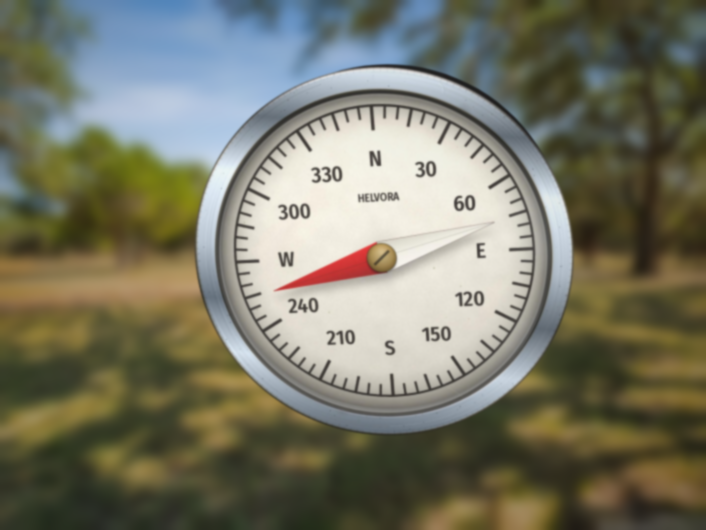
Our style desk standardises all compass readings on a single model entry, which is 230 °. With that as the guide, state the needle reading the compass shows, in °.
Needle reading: 255 °
